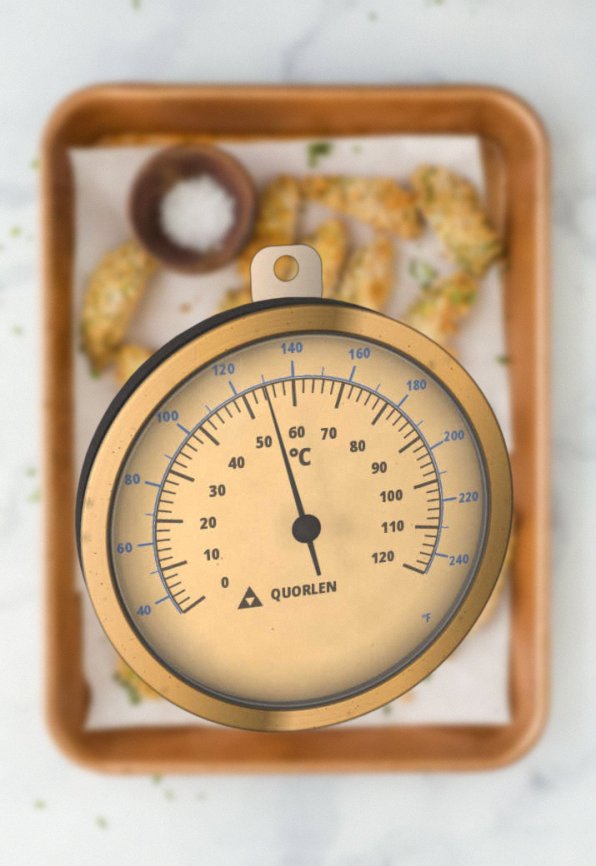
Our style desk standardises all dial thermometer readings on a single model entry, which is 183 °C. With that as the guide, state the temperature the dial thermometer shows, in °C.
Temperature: 54 °C
